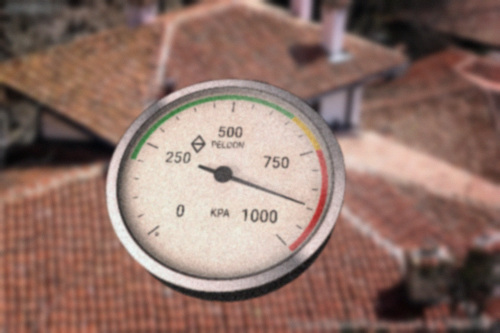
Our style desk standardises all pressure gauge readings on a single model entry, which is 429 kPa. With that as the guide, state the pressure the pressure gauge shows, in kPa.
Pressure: 900 kPa
